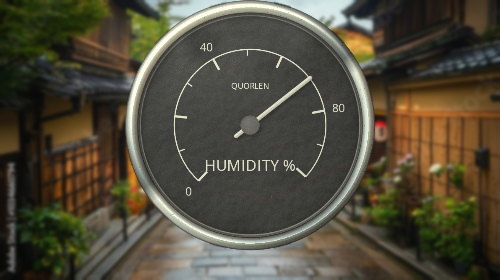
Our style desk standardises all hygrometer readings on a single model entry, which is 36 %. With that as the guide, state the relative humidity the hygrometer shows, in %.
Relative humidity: 70 %
